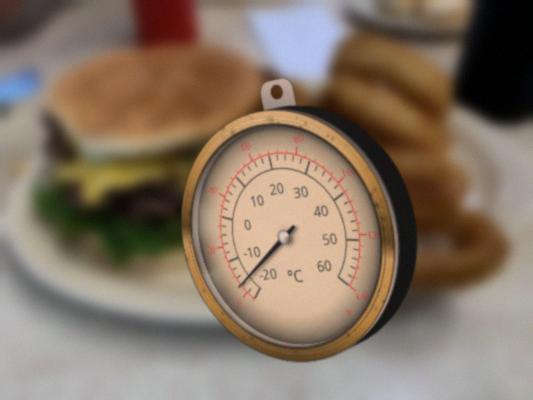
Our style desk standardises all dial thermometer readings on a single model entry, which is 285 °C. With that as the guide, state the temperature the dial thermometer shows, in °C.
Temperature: -16 °C
